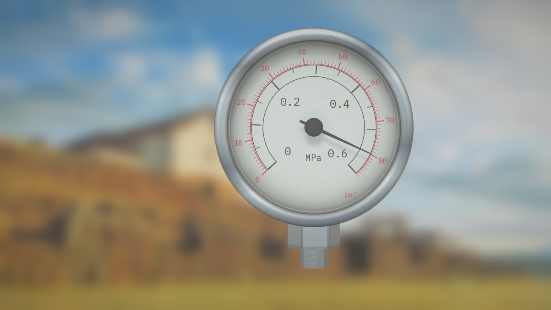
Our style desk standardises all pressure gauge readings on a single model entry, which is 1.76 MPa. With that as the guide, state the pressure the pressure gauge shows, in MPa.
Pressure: 0.55 MPa
